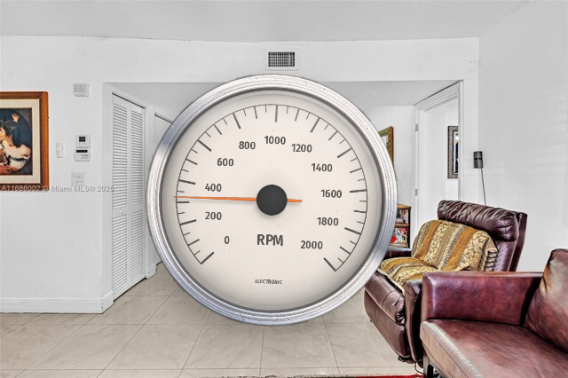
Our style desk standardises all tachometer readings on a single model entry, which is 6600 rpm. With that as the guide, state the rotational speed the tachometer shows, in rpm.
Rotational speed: 325 rpm
